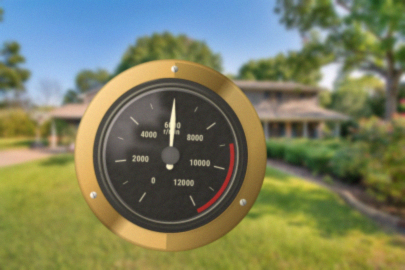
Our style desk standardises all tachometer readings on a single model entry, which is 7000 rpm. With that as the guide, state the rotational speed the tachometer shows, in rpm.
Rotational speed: 6000 rpm
